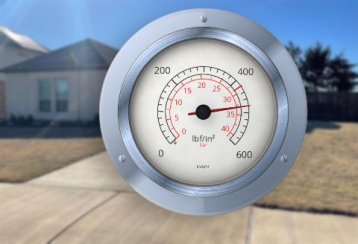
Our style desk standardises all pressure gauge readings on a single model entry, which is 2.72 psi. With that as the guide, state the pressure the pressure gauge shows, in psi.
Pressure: 480 psi
